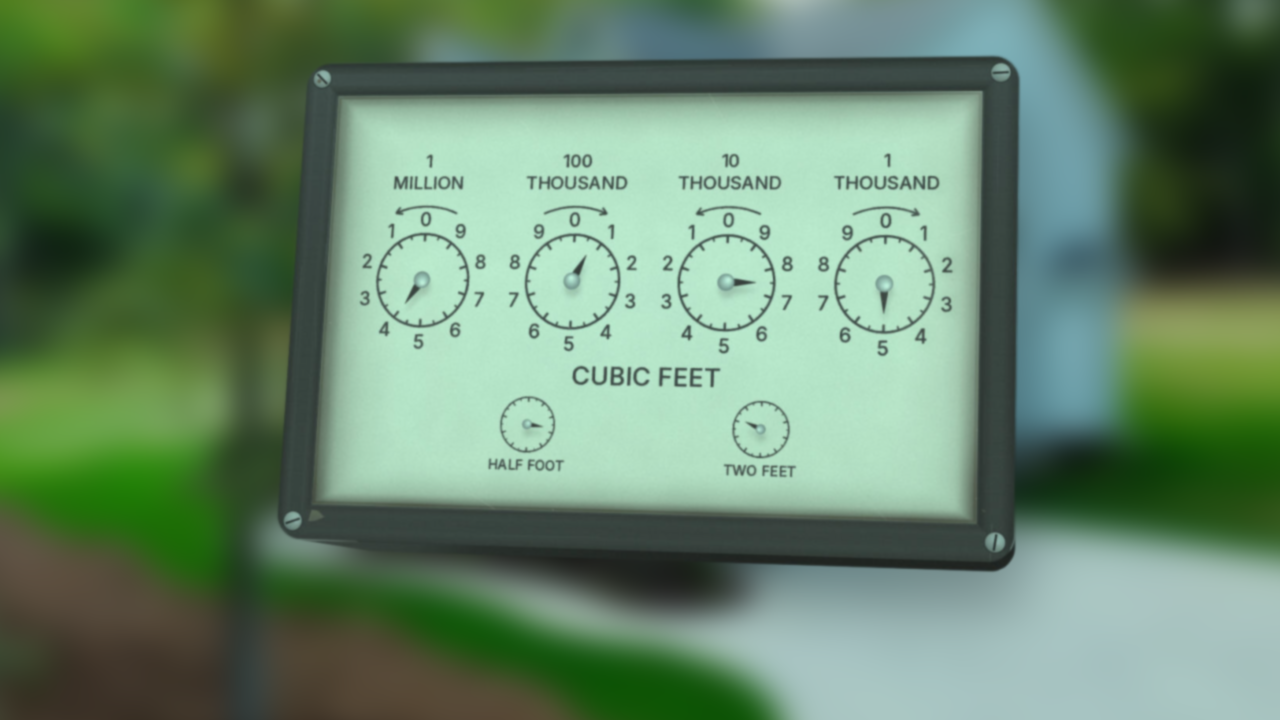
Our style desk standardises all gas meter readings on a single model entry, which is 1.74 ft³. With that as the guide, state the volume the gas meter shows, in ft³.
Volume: 407500 ft³
